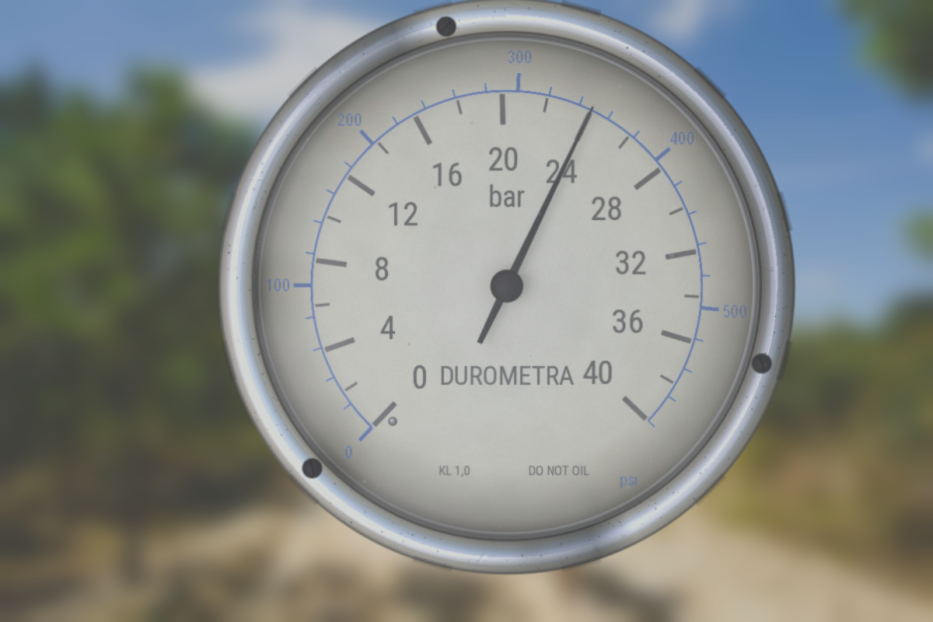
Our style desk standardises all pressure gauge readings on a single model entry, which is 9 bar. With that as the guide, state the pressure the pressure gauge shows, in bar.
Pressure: 24 bar
